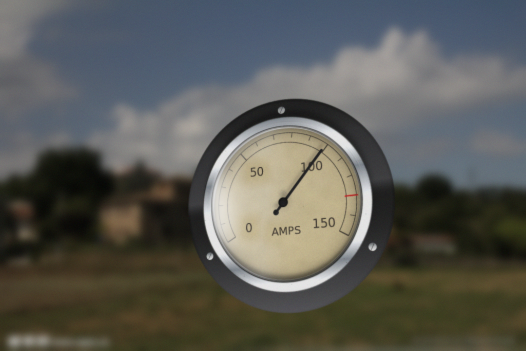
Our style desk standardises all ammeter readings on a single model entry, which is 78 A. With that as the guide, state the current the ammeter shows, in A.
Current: 100 A
